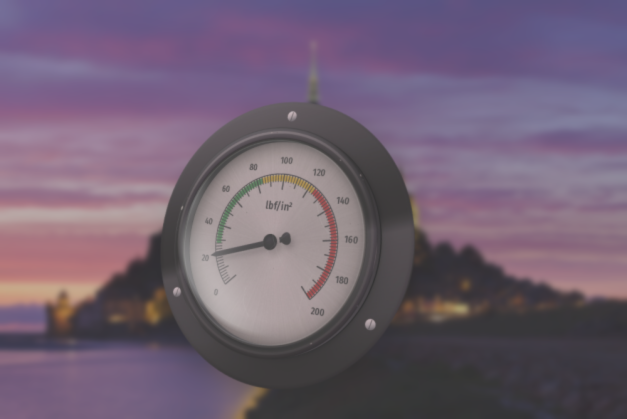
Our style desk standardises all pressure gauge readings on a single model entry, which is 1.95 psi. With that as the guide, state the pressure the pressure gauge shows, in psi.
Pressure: 20 psi
